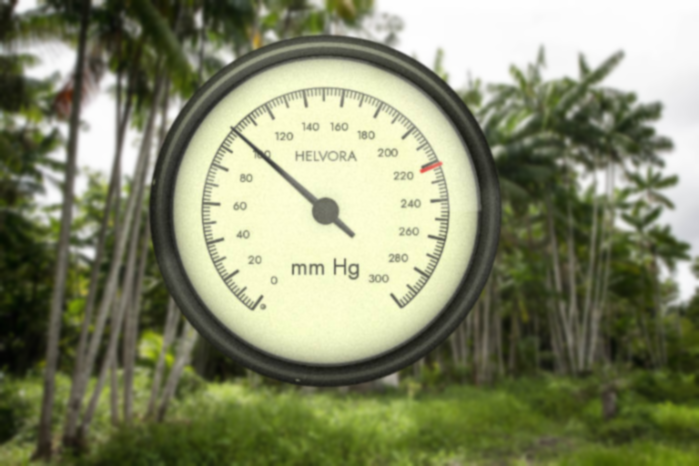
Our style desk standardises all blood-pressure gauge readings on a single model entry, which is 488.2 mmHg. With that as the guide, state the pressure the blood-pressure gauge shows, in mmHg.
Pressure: 100 mmHg
